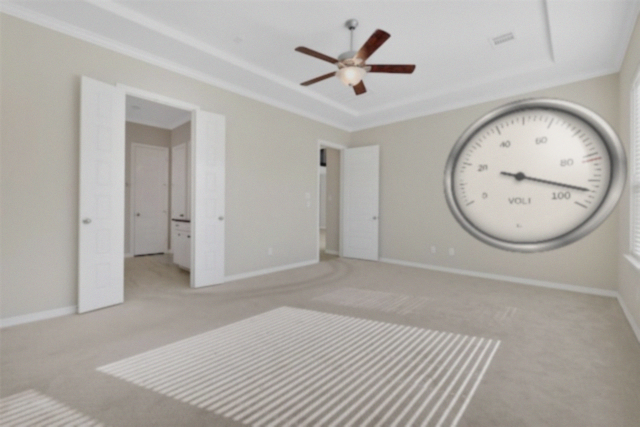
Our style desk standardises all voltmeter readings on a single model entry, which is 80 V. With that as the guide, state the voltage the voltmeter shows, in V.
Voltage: 94 V
